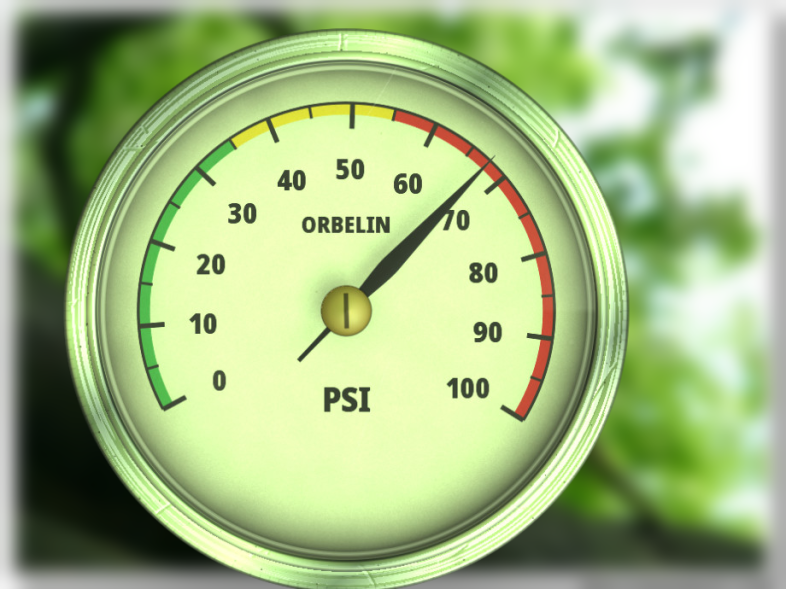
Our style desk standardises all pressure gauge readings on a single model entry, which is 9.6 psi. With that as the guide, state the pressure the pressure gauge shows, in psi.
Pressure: 67.5 psi
